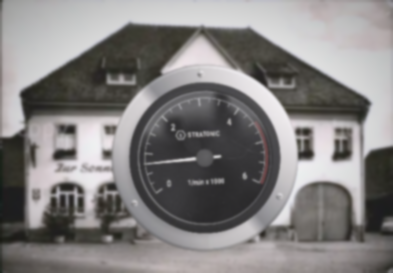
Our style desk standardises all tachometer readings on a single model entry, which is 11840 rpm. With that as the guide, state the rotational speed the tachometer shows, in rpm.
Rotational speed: 750 rpm
